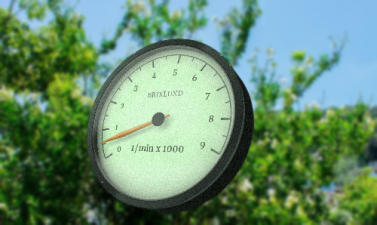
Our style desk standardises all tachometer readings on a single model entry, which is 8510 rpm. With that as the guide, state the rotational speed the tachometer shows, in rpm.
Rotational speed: 500 rpm
